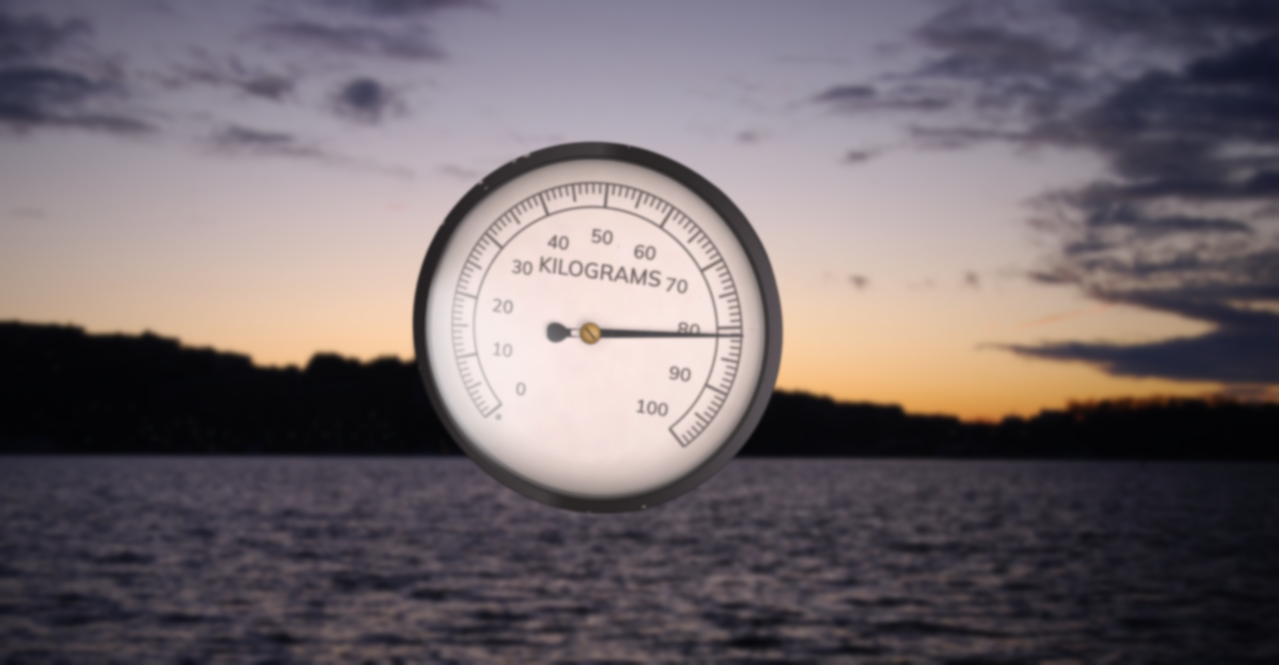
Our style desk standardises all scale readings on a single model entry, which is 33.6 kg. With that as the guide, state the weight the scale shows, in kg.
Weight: 81 kg
